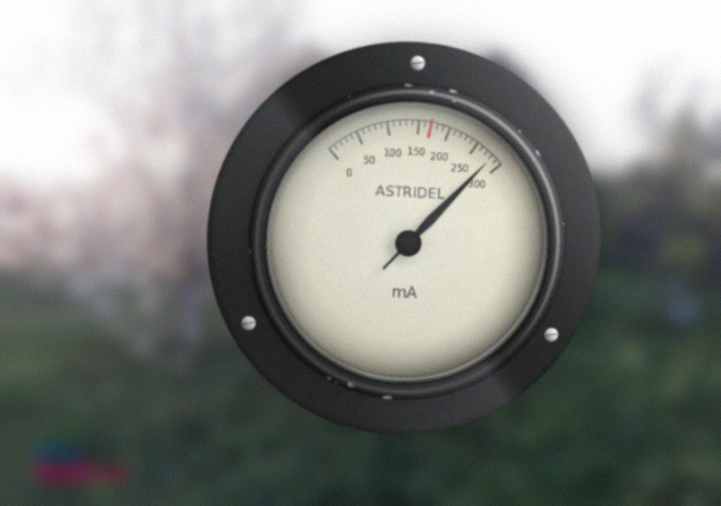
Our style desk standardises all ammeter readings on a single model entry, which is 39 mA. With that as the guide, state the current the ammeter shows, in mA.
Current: 280 mA
